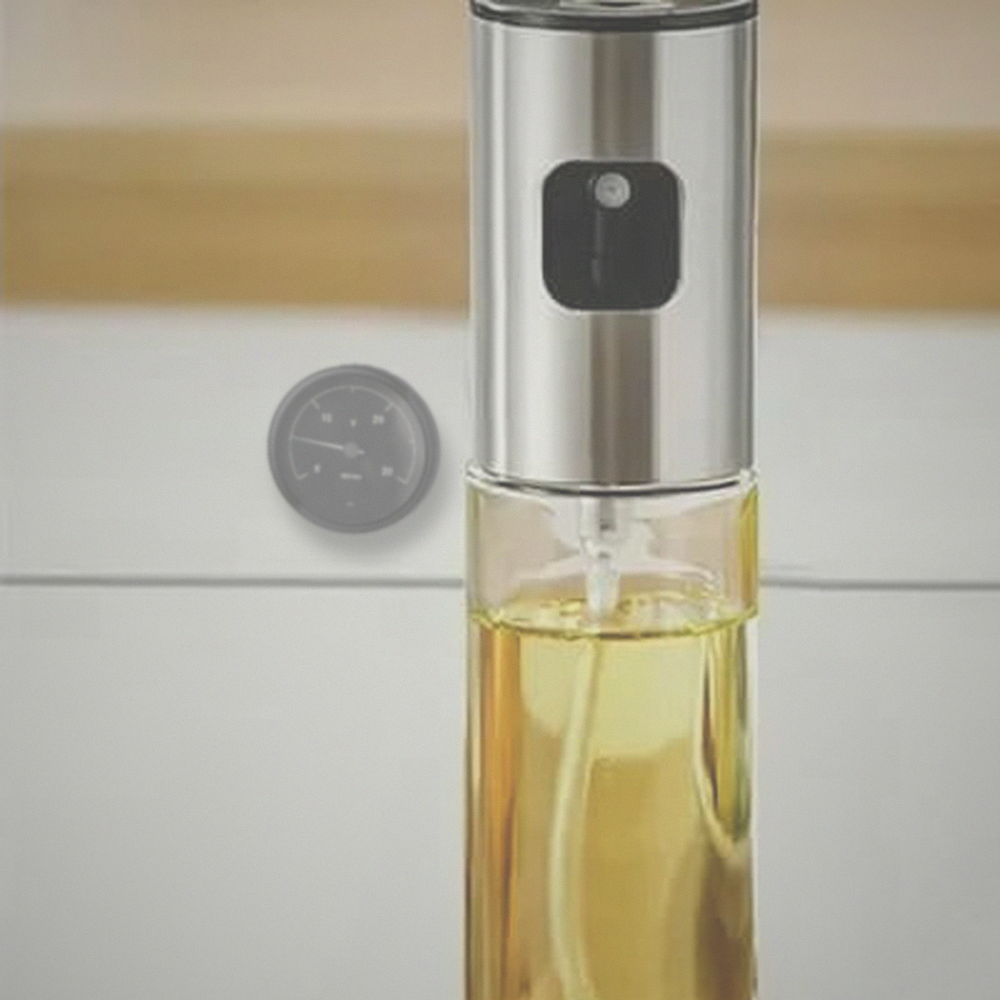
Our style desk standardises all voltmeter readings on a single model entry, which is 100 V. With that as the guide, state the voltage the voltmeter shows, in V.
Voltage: 5 V
